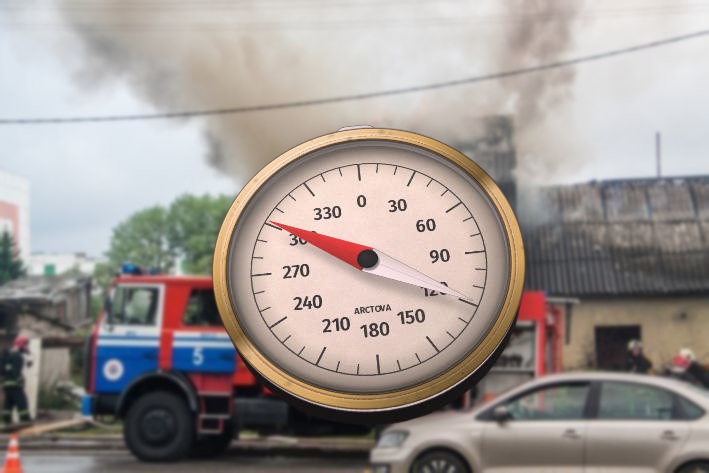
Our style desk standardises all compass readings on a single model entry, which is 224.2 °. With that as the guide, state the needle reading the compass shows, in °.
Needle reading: 300 °
